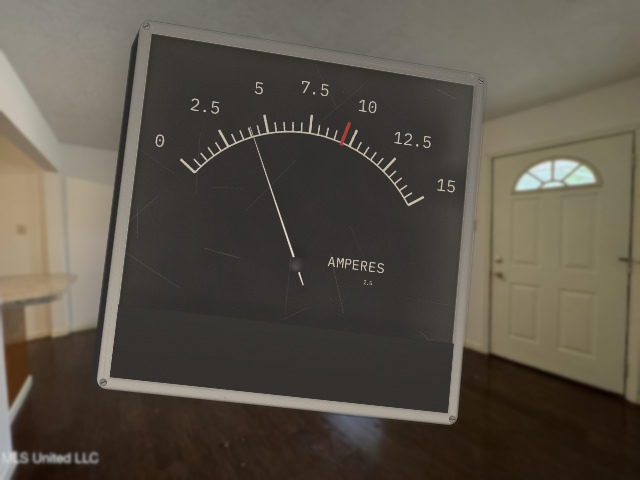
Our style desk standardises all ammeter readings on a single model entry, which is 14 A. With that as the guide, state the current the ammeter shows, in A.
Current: 4 A
